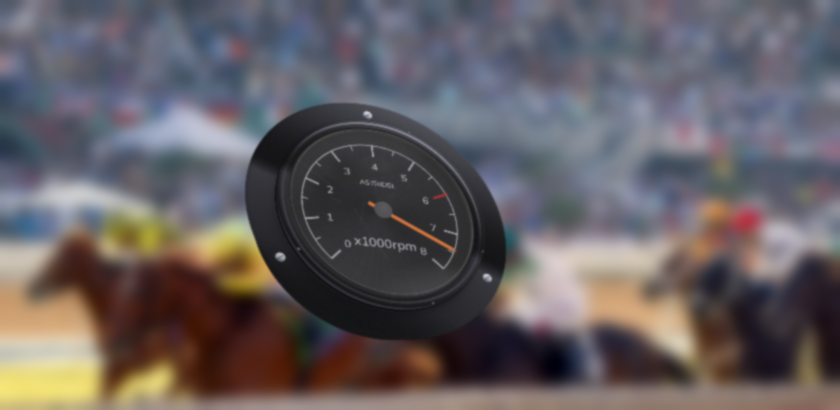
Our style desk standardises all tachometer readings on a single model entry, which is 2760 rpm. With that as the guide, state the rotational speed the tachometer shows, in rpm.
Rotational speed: 7500 rpm
